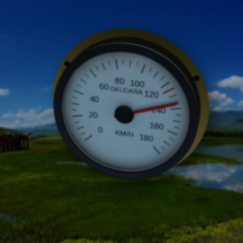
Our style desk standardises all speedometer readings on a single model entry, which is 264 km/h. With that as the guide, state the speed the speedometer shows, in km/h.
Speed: 135 km/h
